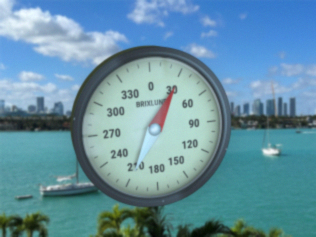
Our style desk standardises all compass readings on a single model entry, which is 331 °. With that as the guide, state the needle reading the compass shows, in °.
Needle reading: 30 °
